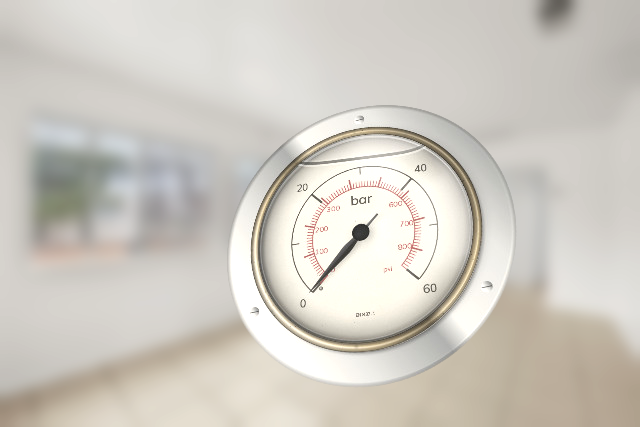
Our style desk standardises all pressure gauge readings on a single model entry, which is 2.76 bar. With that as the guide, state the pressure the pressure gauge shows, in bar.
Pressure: 0 bar
